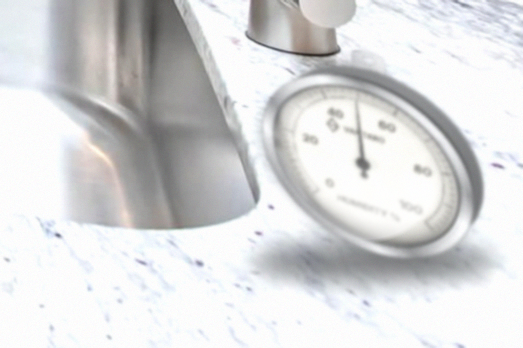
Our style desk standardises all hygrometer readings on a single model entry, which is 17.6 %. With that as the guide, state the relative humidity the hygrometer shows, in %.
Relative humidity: 50 %
